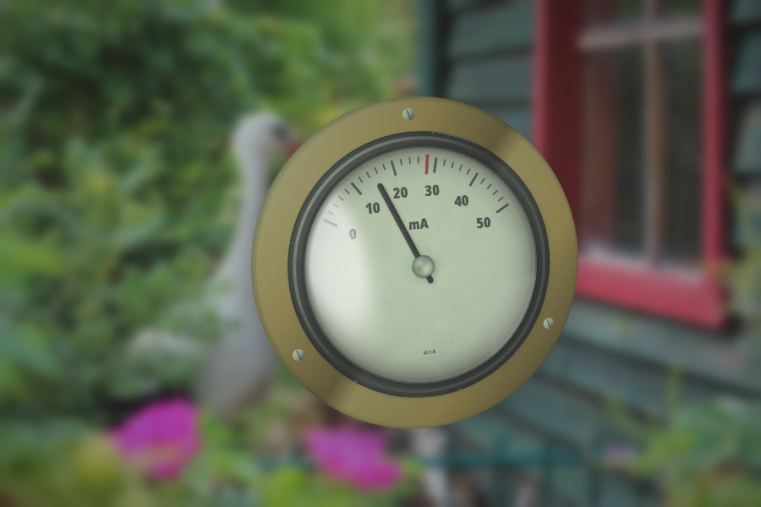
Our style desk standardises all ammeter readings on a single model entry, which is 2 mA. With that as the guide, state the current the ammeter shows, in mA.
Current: 15 mA
